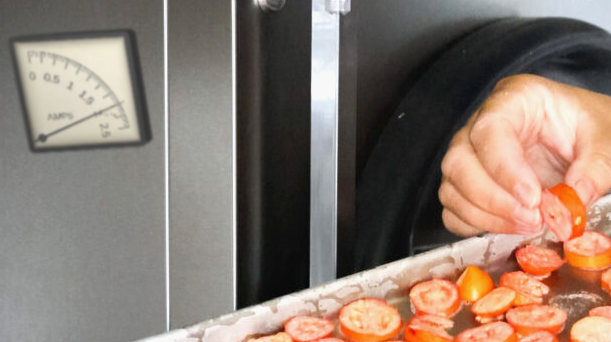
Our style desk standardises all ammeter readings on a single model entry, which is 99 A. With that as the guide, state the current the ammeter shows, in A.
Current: 2 A
